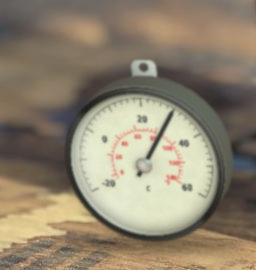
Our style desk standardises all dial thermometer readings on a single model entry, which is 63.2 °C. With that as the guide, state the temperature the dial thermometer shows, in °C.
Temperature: 30 °C
